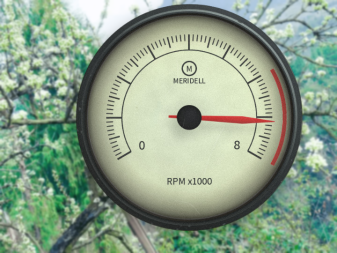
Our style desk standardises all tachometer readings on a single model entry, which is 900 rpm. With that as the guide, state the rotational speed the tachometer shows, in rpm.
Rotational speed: 7100 rpm
